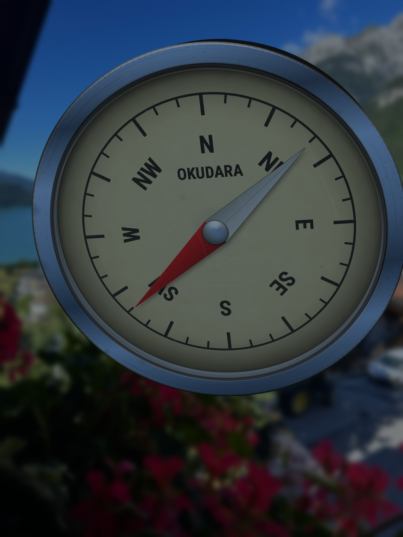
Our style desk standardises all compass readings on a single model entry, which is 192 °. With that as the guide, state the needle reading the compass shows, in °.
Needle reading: 230 °
